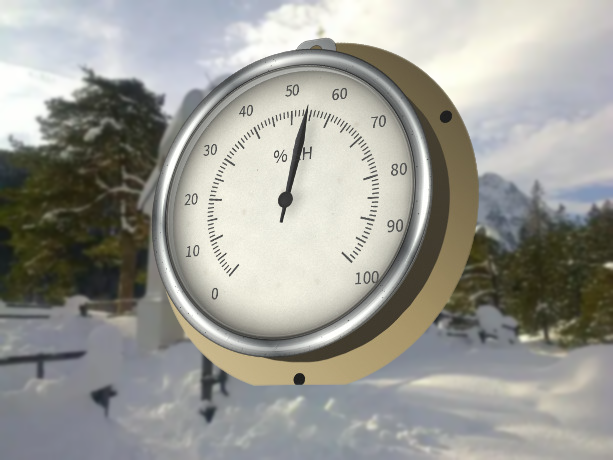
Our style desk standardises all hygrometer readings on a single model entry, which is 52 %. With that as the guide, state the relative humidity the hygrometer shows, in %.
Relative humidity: 55 %
